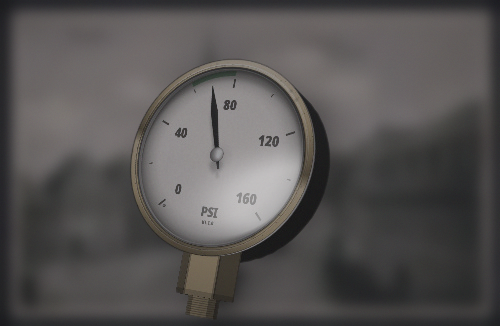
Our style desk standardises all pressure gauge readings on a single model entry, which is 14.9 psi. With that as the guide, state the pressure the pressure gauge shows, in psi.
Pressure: 70 psi
